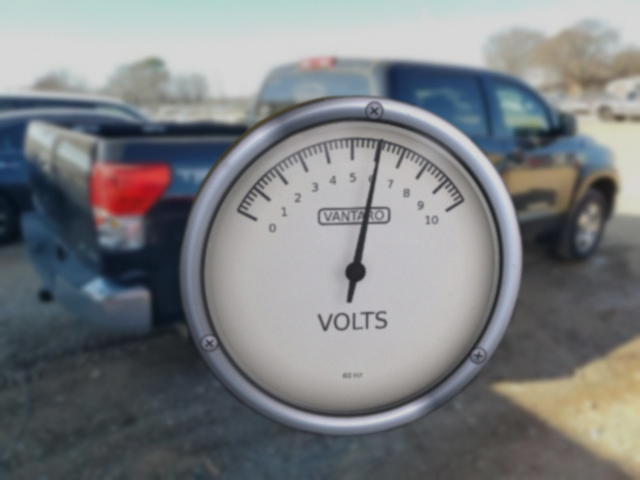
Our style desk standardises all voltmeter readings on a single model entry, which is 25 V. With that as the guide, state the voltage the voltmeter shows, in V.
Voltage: 6 V
